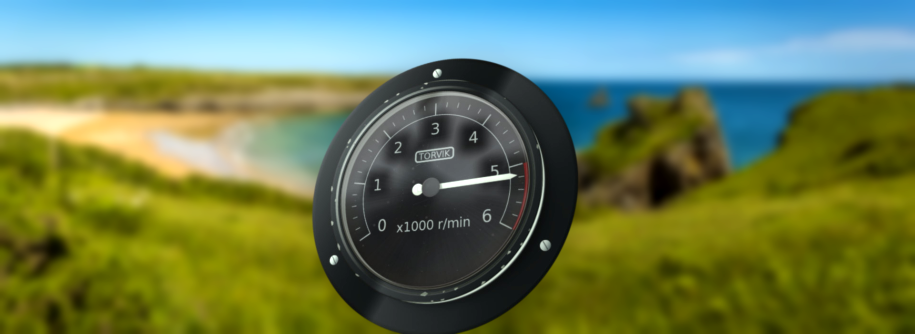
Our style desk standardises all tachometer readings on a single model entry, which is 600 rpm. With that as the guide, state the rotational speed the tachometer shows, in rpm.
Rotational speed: 5200 rpm
